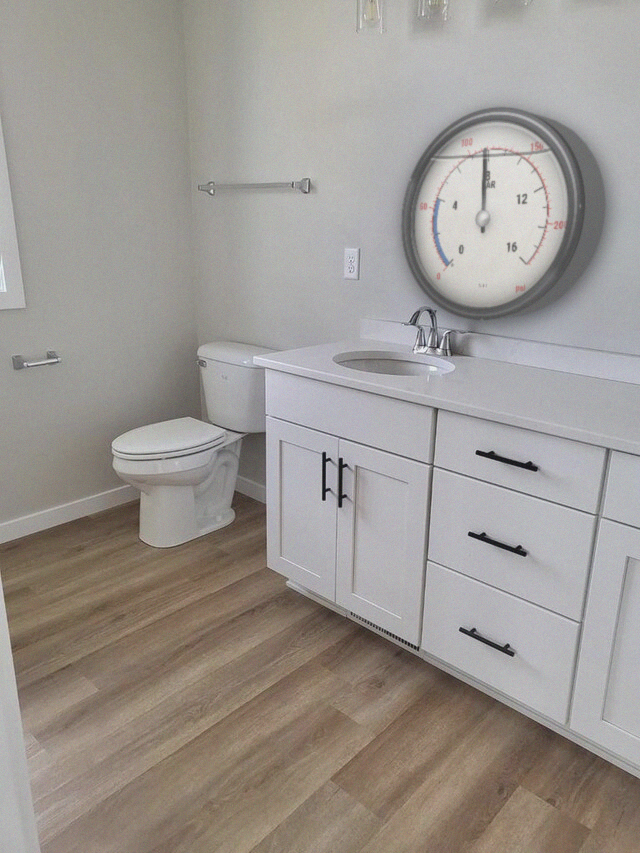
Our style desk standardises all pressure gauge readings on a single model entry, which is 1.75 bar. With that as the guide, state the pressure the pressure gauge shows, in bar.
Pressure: 8 bar
